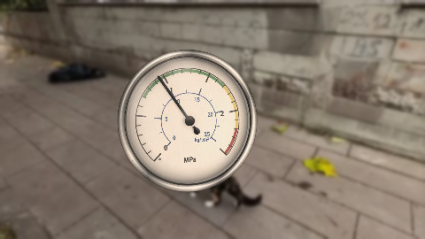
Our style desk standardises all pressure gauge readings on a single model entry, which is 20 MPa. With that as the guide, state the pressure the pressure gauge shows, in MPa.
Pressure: 0.95 MPa
